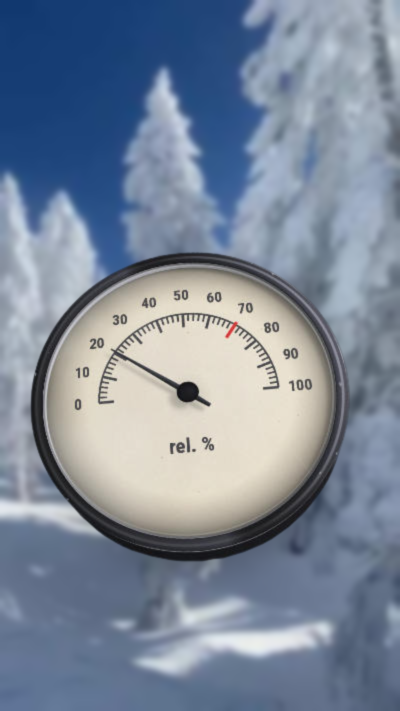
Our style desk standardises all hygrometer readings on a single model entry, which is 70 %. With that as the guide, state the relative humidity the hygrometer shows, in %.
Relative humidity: 20 %
